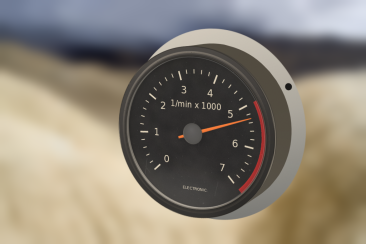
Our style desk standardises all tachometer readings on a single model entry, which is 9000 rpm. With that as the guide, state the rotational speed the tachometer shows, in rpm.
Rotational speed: 5300 rpm
